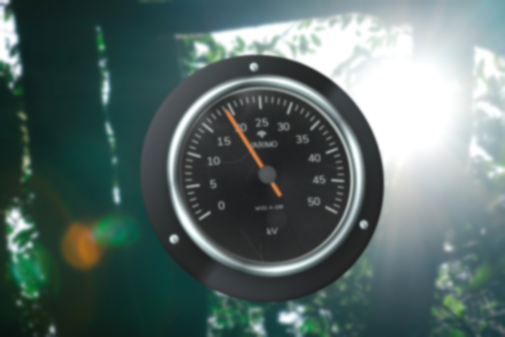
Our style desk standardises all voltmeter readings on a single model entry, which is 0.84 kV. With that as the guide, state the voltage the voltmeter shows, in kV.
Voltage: 19 kV
